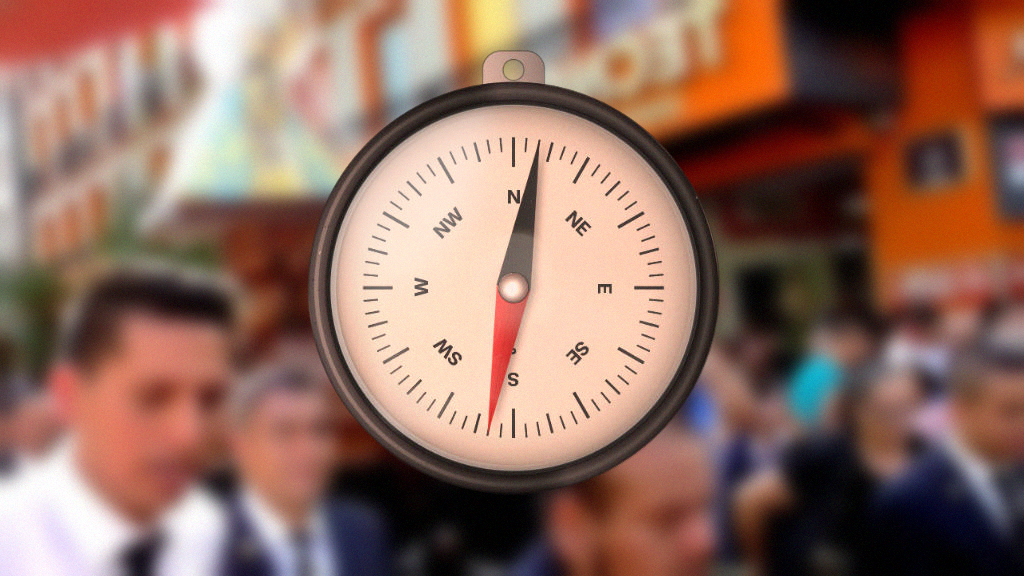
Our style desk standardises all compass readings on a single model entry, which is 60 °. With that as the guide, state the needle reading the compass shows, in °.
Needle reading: 190 °
